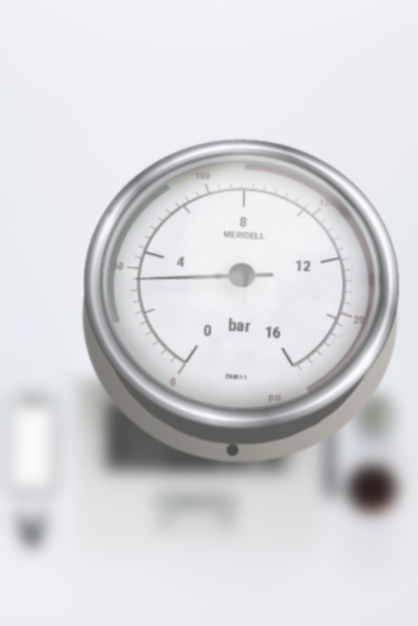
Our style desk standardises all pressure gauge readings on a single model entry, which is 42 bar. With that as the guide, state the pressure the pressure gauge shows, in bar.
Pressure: 3 bar
